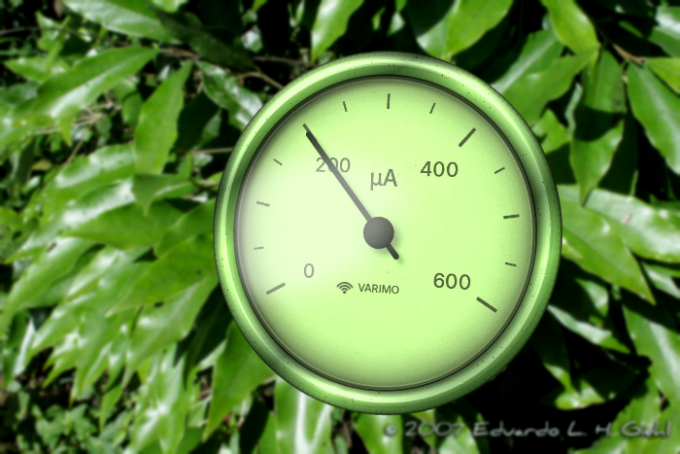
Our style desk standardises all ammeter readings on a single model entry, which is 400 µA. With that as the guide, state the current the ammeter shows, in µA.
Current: 200 µA
